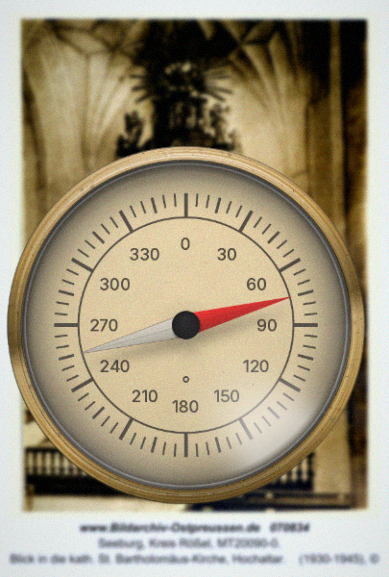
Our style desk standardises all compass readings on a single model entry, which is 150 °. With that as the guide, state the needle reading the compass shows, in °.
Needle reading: 75 °
